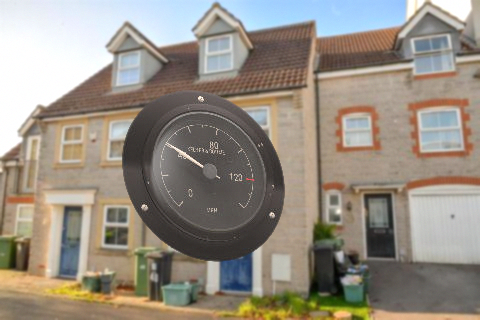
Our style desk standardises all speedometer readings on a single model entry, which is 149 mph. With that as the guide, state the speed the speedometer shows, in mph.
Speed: 40 mph
